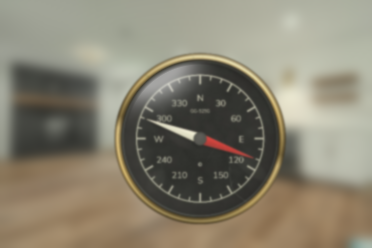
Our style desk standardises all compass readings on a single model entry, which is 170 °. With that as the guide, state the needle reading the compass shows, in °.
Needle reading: 110 °
